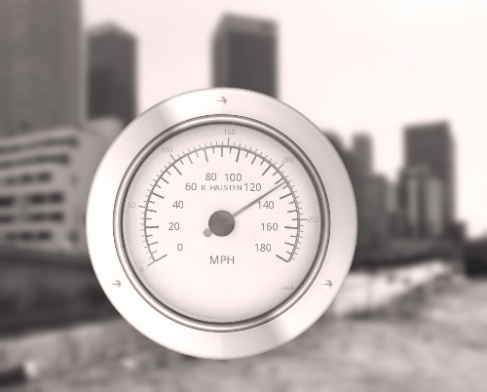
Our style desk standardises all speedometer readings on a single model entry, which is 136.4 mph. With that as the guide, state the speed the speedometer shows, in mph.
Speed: 132.5 mph
